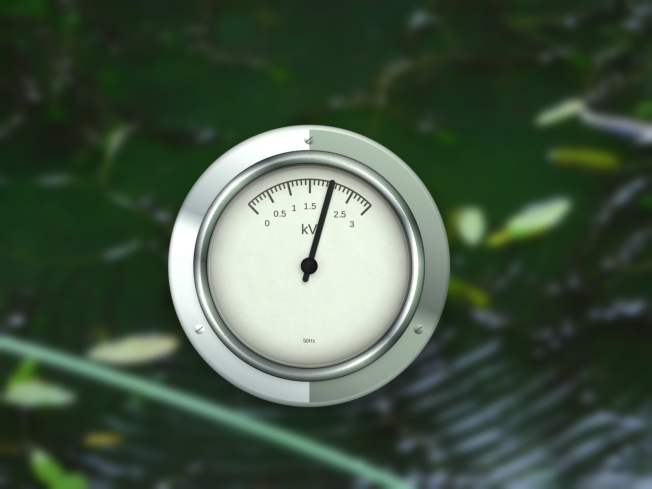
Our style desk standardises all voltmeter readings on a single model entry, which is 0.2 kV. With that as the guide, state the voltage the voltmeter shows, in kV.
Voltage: 2 kV
